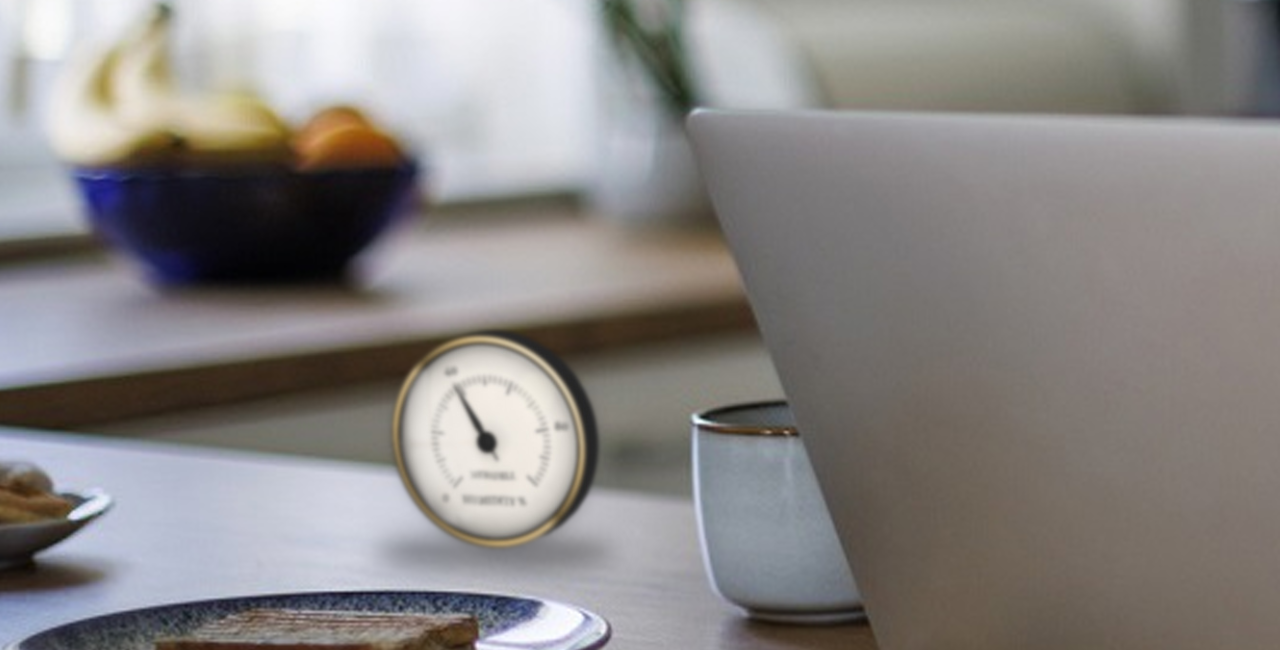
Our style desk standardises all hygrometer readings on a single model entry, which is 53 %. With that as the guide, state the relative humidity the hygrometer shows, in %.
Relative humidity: 40 %
